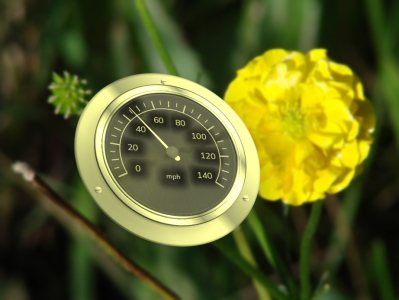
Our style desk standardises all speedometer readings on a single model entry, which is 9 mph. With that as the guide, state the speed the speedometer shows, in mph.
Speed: 45 mph
